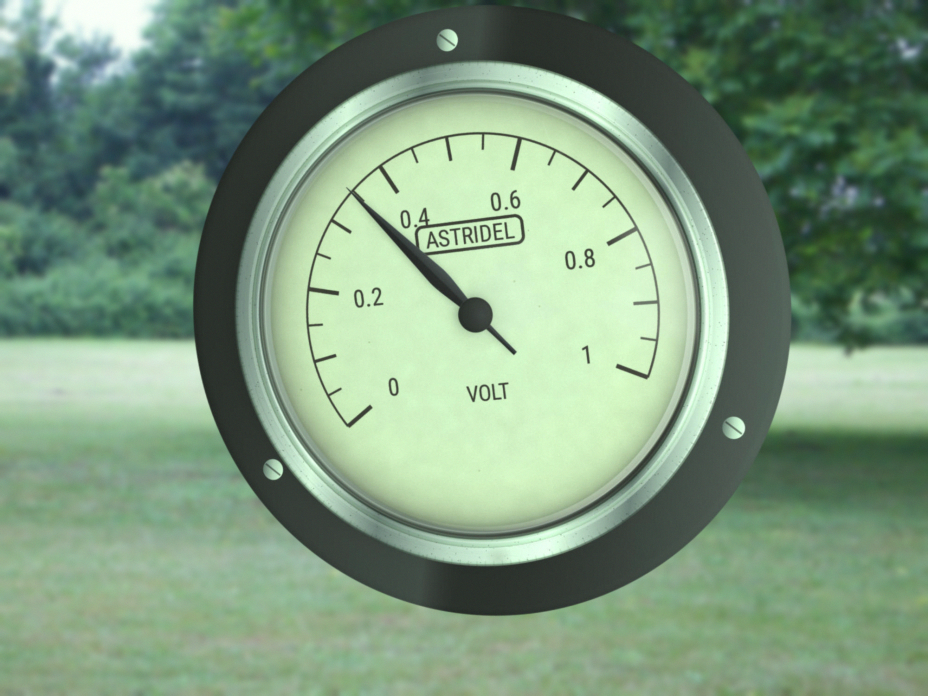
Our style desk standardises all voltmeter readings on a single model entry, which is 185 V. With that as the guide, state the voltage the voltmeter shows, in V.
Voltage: 0.35 V
